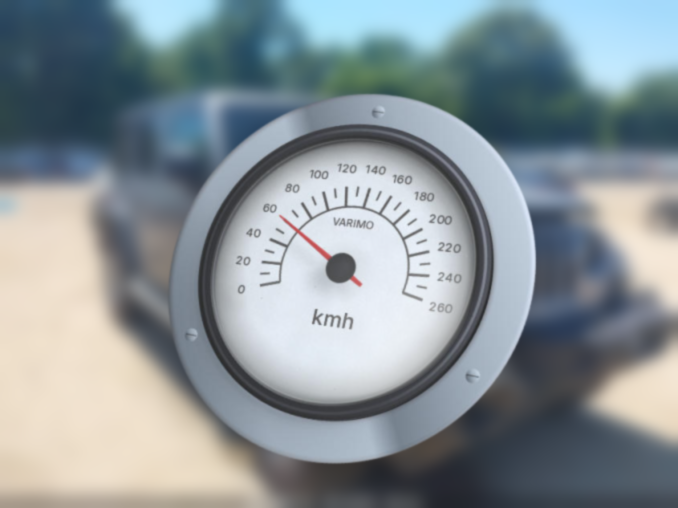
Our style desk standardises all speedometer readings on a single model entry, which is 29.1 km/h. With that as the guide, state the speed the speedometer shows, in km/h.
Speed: 60 km/h
